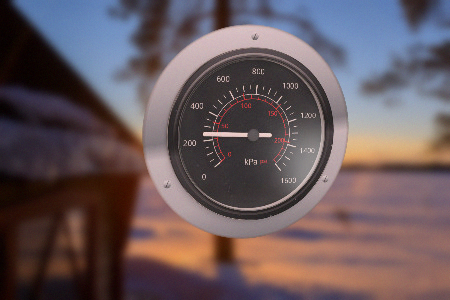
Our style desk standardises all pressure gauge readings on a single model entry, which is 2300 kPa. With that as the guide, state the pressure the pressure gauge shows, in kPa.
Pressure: 250 kPa
